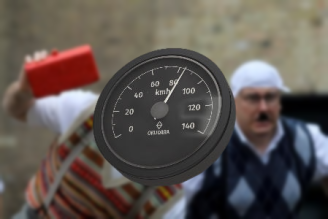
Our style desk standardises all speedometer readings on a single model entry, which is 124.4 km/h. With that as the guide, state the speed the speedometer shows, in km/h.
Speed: 85 km/h
